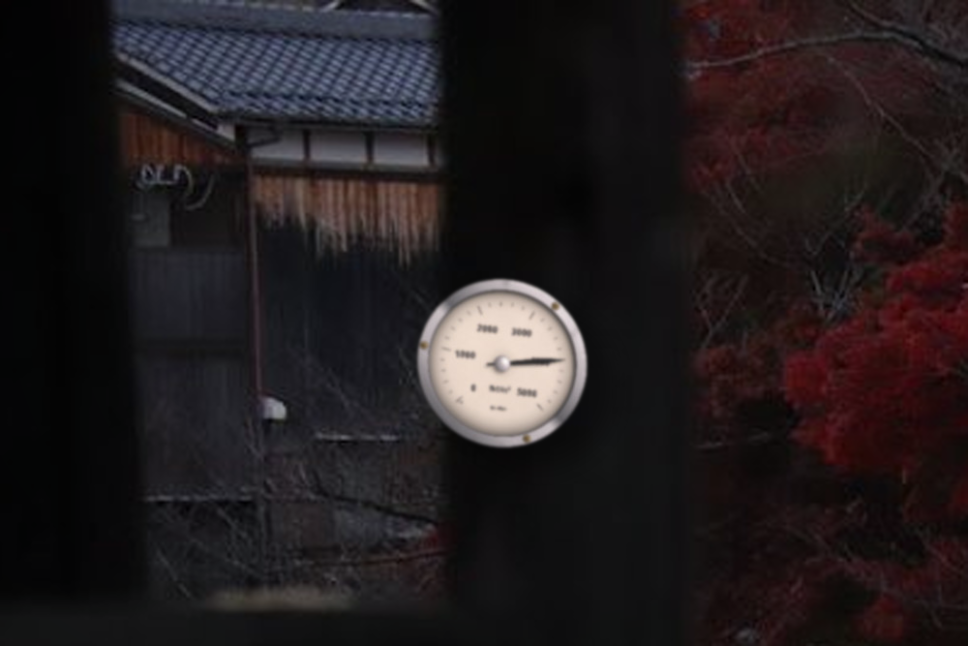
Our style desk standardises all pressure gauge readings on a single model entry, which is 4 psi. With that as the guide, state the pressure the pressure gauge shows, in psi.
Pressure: 4000 psi
